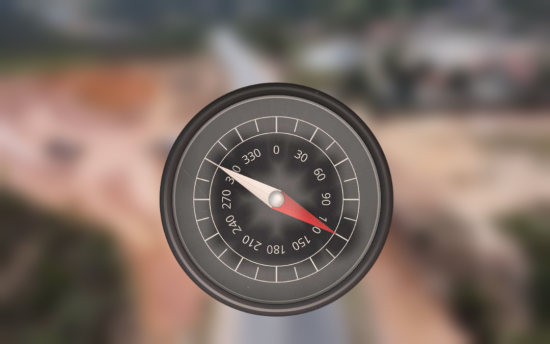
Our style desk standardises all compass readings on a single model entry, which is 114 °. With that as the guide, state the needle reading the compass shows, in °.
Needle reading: 120 °
